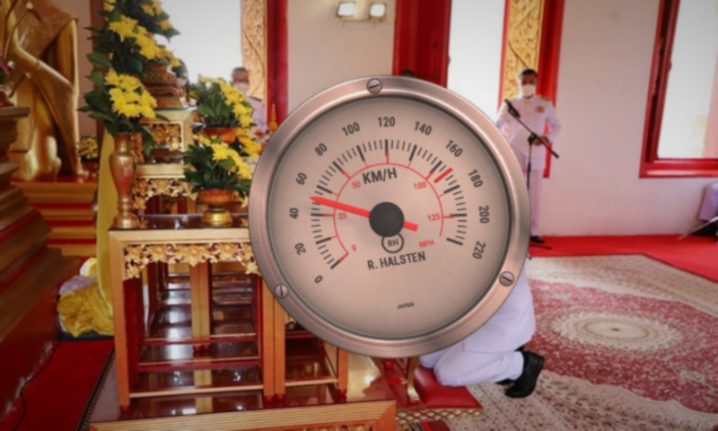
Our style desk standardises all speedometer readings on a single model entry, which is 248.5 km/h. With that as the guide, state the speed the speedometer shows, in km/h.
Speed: 52 km/h
